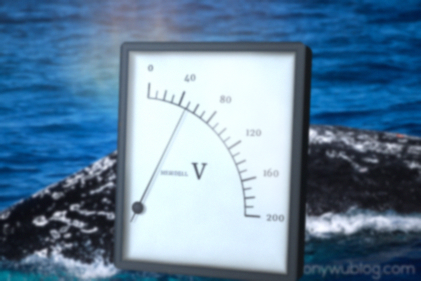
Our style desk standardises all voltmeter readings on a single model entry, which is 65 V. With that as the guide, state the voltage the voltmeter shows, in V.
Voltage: 50 V
